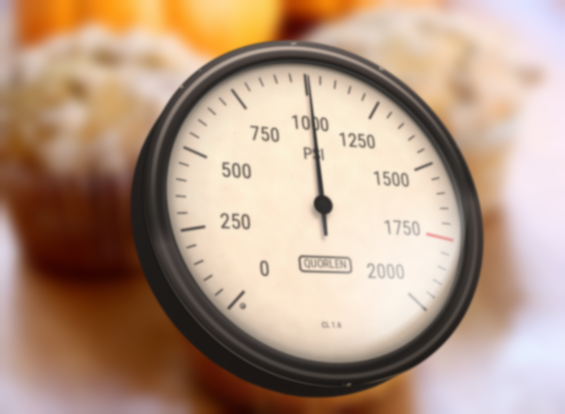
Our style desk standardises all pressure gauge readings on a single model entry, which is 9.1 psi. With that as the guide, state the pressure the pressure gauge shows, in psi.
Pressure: 1000 psi
